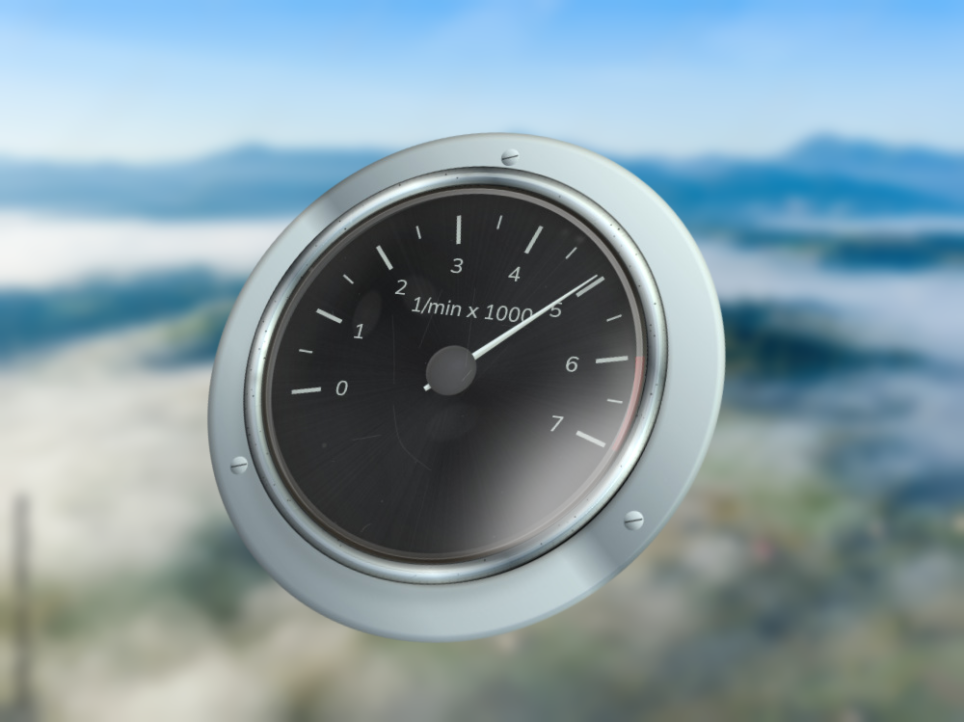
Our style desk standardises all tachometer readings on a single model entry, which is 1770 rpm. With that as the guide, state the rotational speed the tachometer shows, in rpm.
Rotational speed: 5000 rpm
